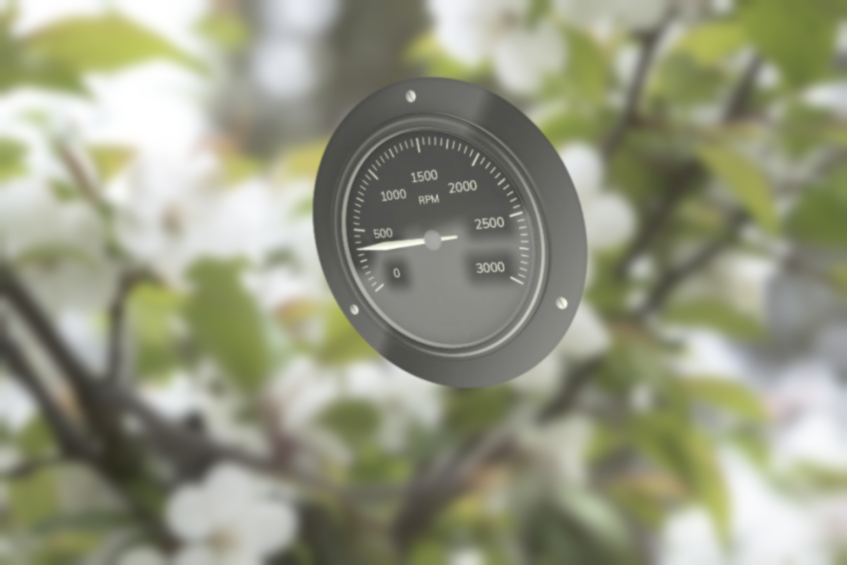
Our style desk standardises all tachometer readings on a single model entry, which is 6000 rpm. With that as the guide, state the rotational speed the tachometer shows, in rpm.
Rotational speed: 350 rpm
